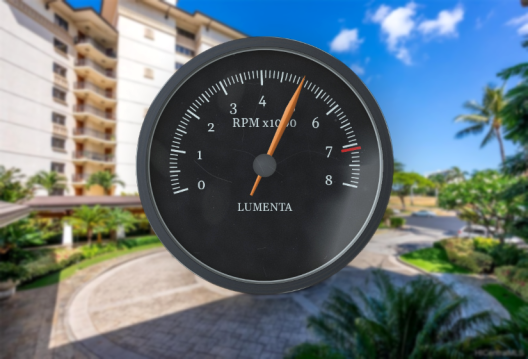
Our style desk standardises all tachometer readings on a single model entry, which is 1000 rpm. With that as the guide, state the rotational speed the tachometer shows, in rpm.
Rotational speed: 5000 rpm
